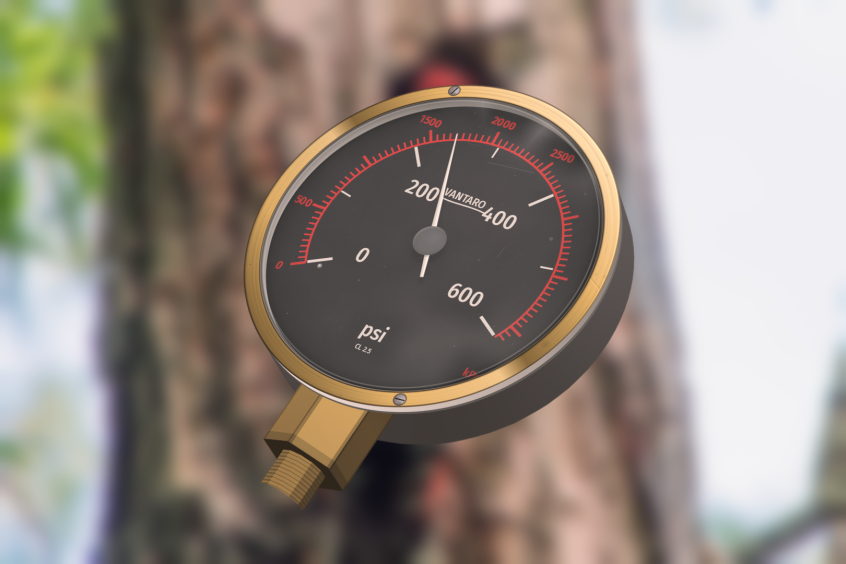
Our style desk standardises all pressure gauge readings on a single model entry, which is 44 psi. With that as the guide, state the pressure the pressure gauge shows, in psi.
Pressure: 250 psi
